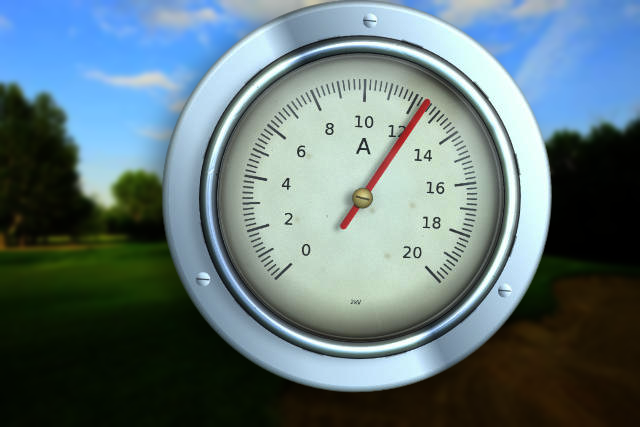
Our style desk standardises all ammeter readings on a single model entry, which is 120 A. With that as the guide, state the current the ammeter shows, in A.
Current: 12.4 A
